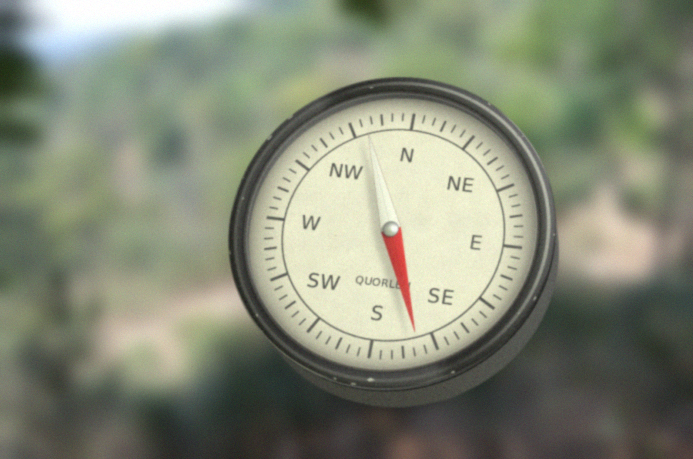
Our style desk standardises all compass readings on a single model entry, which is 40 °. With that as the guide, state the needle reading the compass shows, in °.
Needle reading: 157.5 °
